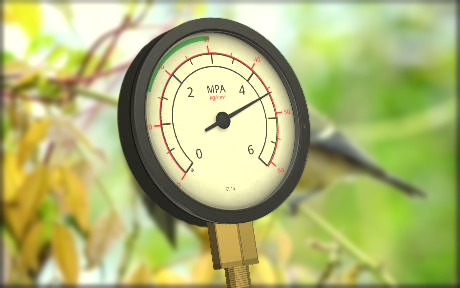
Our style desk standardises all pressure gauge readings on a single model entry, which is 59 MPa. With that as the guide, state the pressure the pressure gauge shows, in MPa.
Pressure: 4.5 MPa
